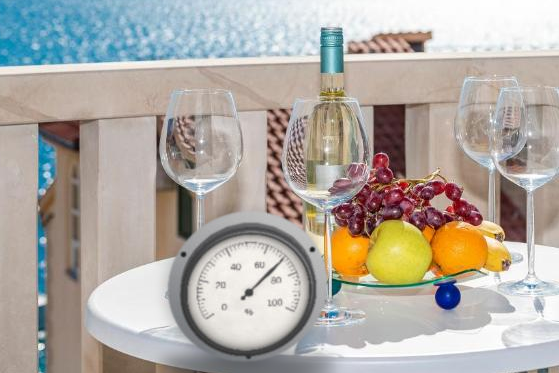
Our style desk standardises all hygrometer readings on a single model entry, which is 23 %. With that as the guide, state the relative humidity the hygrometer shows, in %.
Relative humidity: 70 %
